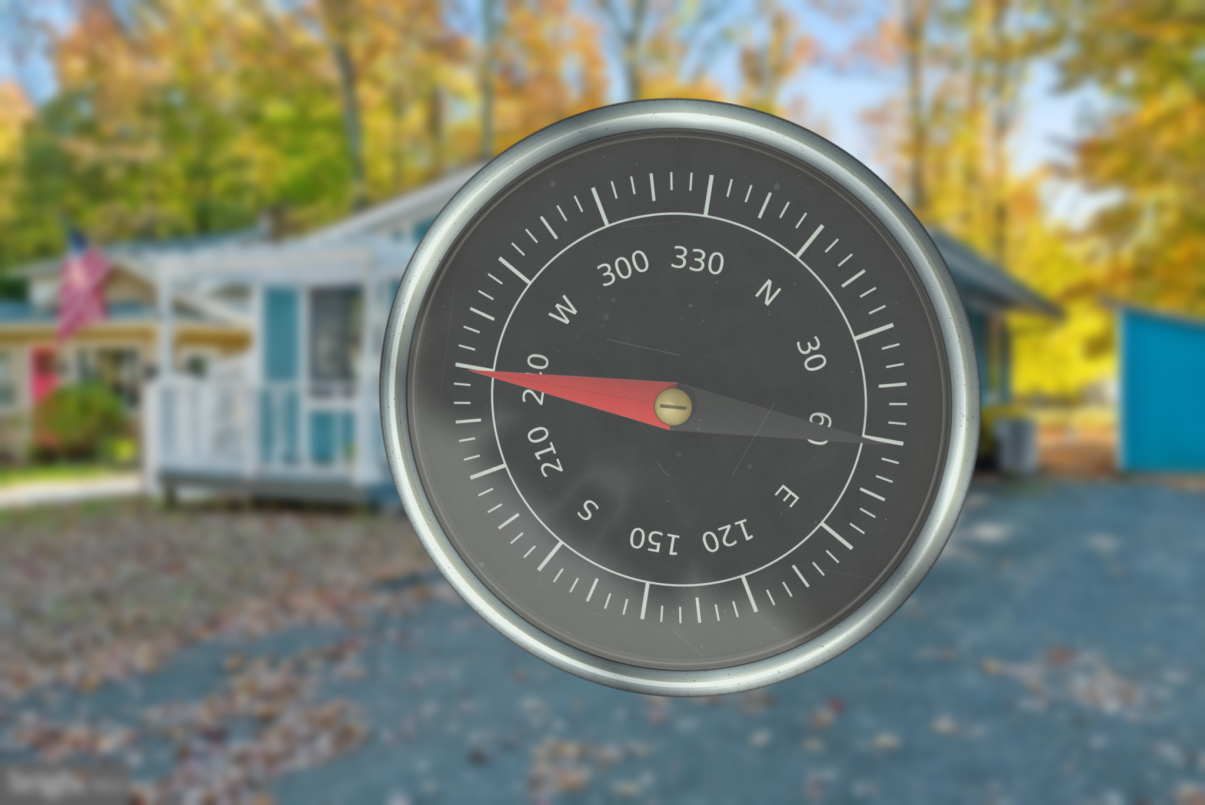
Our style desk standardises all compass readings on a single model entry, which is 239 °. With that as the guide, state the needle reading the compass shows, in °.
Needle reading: 240 °
